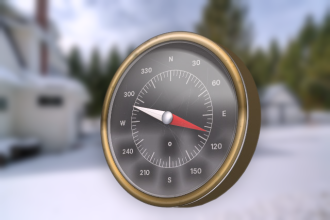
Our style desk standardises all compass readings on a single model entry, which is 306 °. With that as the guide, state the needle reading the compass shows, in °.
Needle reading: 110 °
